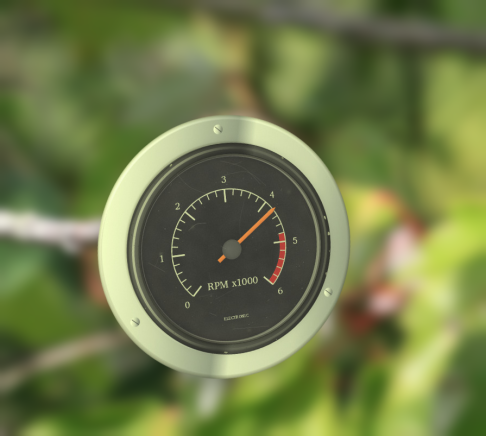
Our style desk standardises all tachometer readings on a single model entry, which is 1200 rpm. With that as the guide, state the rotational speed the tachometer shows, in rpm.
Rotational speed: 4200 rpm
